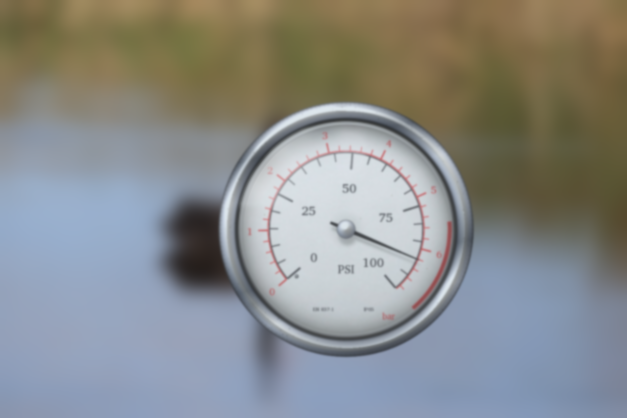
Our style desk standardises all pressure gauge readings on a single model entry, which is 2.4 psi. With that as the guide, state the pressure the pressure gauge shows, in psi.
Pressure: 90 psi
